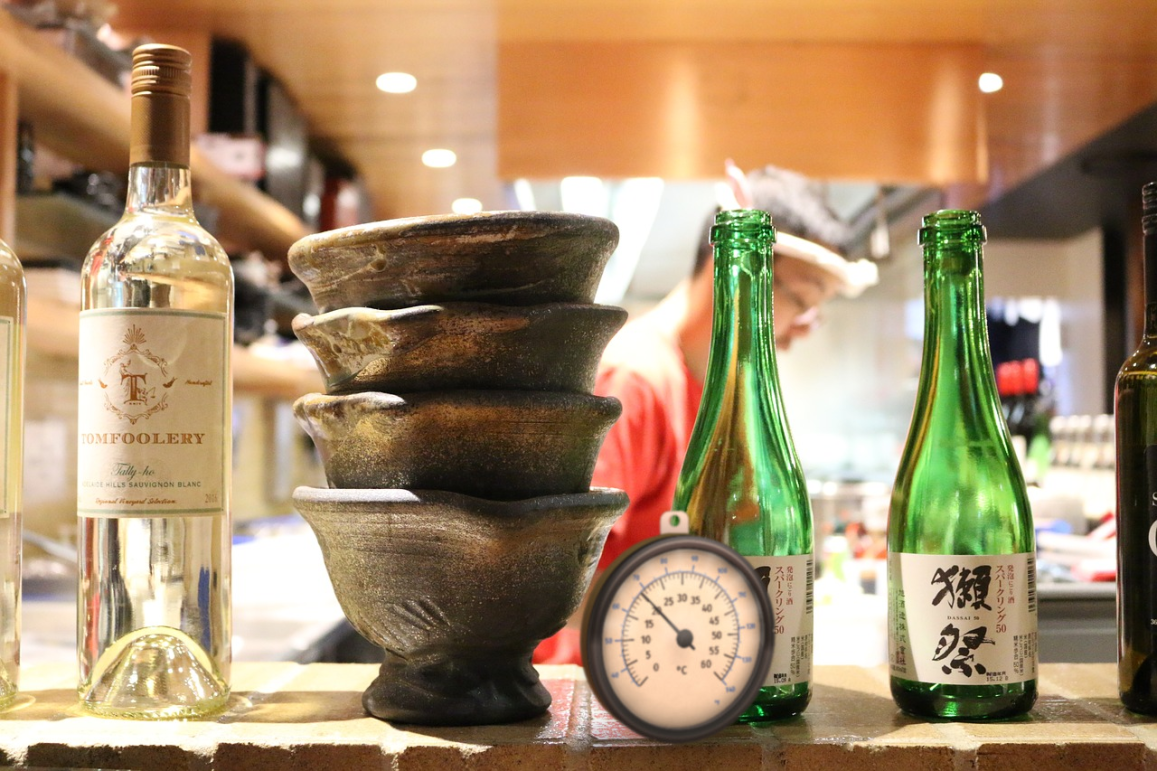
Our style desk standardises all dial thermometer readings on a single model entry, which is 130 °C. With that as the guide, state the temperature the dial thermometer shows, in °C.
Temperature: 20 °C
